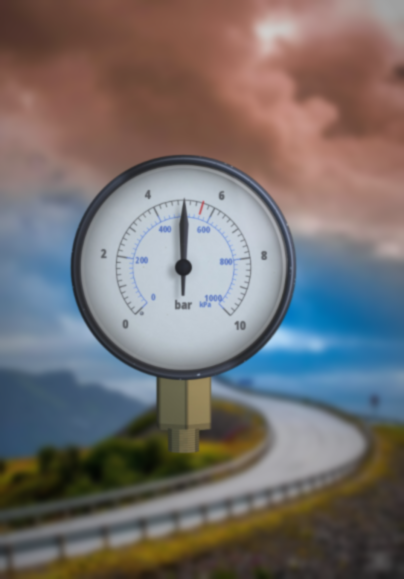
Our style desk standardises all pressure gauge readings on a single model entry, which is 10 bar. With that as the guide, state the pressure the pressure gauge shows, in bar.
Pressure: 5 bar
